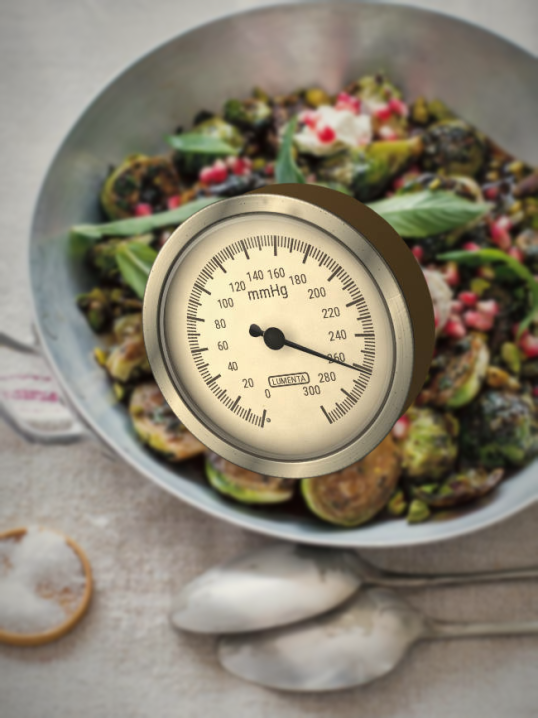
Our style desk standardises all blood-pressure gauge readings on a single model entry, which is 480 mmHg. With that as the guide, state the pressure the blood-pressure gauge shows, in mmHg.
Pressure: 260 mmHg
